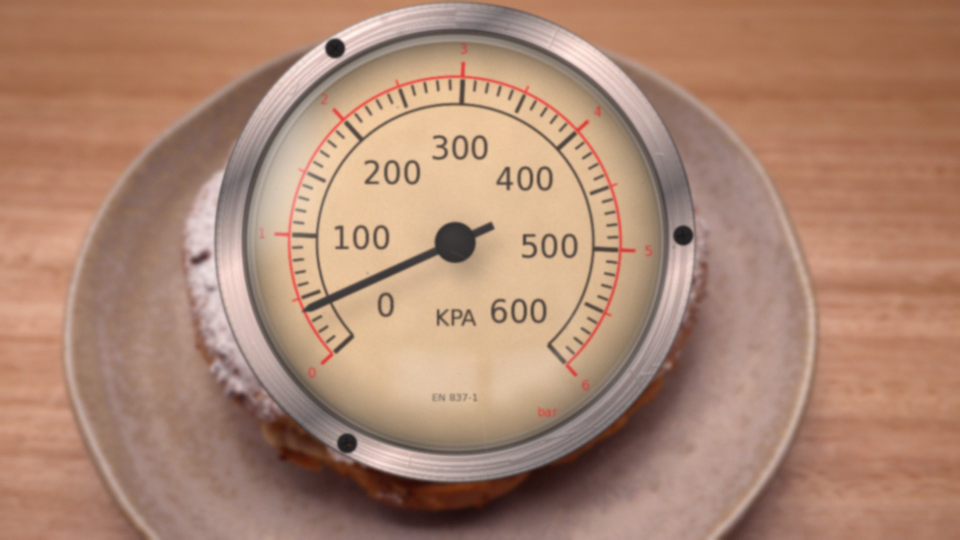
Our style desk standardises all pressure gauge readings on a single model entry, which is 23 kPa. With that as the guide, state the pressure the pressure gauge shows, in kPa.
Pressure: 40 kPa
